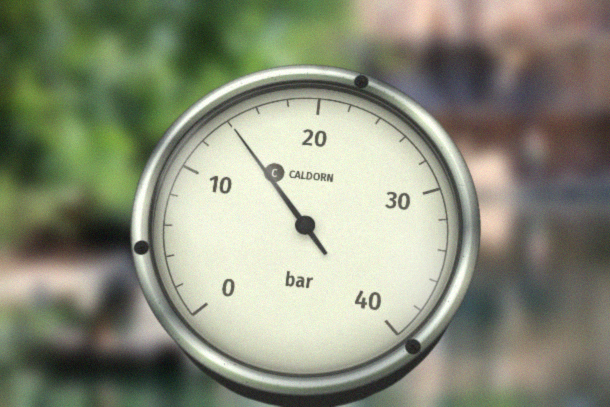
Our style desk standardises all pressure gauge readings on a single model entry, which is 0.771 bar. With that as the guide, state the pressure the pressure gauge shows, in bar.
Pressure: 14 bar
